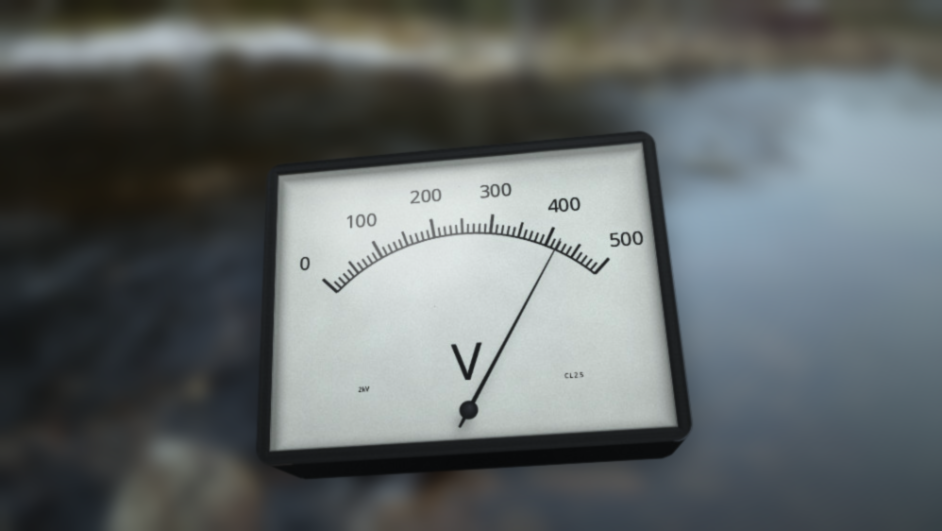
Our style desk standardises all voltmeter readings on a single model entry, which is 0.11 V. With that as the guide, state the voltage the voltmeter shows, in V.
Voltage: 420 V
